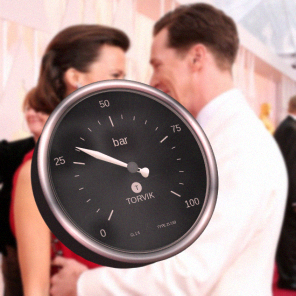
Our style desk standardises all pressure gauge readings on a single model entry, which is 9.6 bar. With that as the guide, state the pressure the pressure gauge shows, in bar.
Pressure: 30 bar
